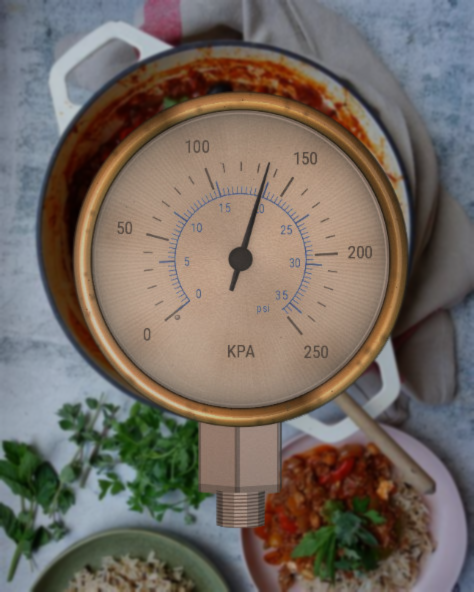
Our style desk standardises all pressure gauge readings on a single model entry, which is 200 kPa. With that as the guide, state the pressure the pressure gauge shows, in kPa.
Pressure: 135 kPa
